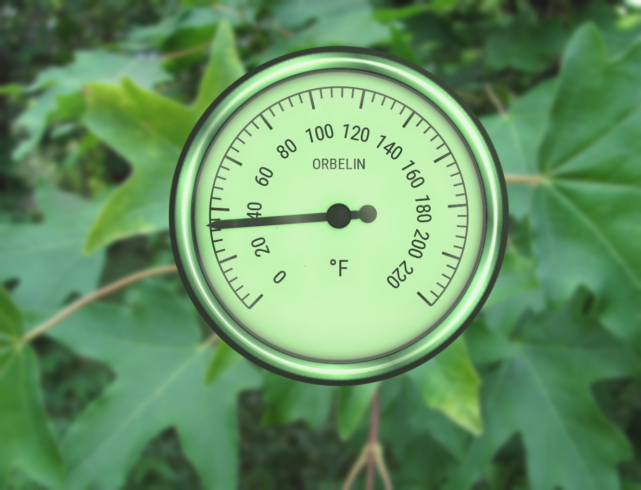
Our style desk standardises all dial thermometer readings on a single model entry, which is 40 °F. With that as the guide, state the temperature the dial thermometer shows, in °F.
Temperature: 34 °F
